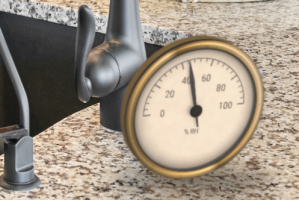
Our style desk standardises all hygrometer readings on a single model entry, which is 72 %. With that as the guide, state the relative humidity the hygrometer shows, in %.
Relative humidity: 44 %
